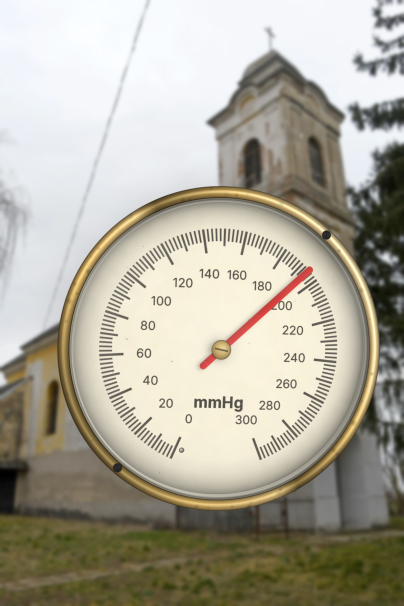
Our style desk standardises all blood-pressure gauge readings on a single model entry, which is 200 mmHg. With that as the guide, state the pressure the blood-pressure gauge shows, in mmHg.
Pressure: 194 mmHg
